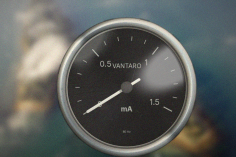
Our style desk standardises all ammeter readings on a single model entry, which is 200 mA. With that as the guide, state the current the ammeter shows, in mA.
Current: 0 mA
